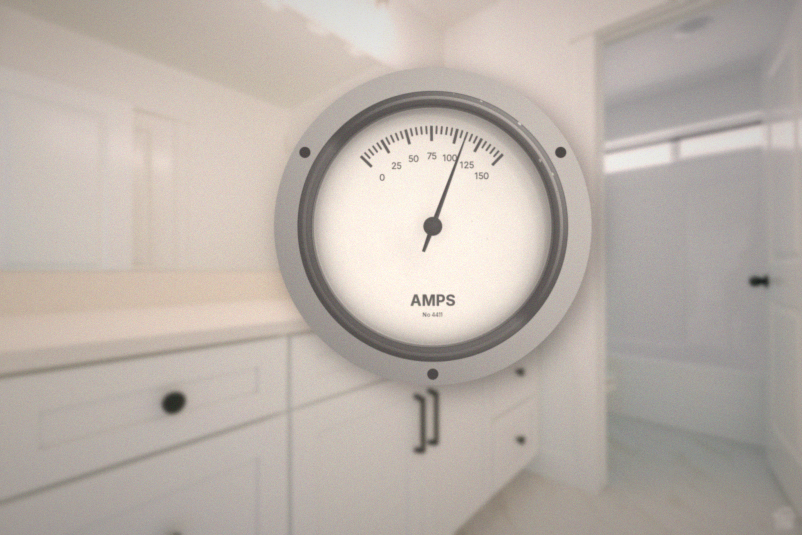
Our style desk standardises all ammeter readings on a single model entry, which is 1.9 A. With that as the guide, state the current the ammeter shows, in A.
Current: 110 A
